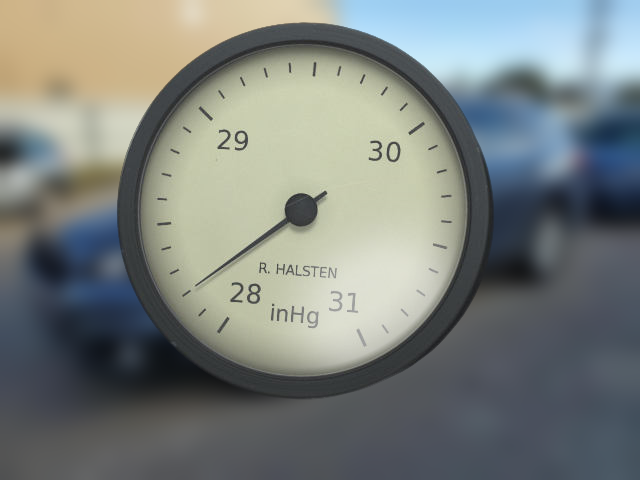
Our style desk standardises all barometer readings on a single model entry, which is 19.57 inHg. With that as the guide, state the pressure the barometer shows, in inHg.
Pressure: 28.2 inHg
